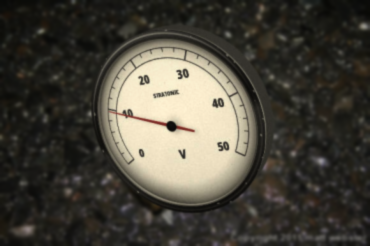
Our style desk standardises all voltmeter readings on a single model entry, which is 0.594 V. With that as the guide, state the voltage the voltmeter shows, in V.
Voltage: 10 V
